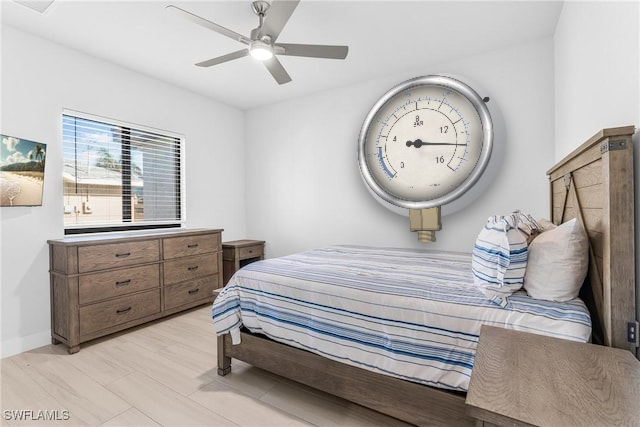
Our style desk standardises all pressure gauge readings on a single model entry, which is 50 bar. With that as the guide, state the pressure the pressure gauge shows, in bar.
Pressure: 14 bar
